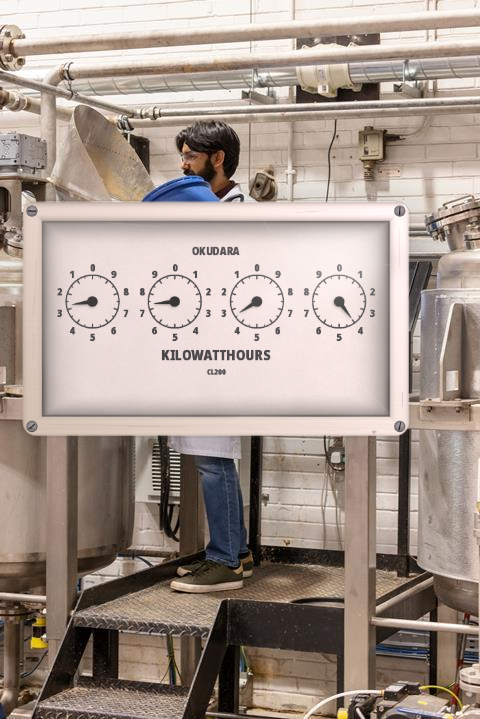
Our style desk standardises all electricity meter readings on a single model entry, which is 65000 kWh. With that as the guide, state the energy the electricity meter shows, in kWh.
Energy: 2734 kWh
